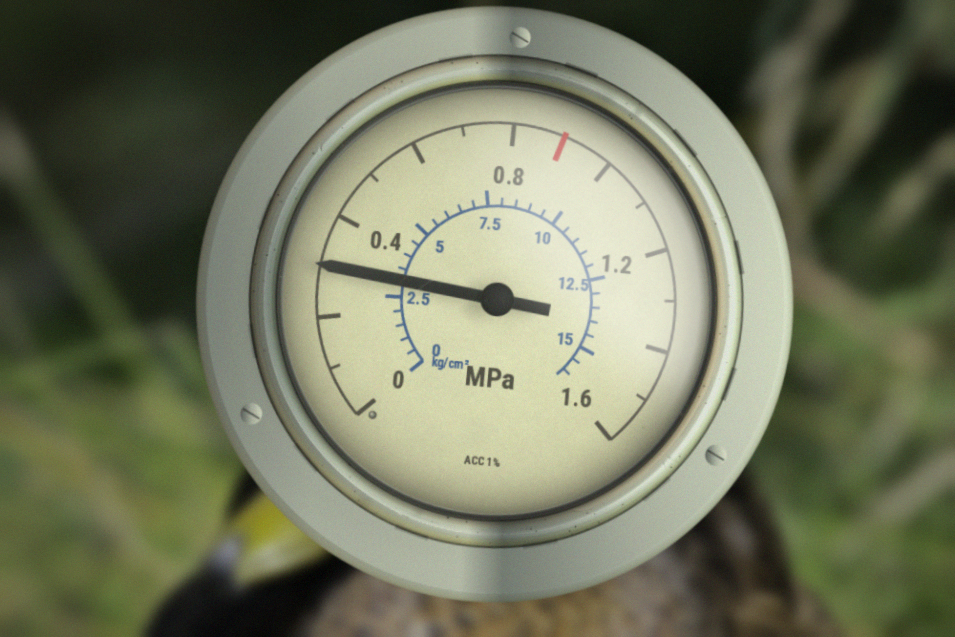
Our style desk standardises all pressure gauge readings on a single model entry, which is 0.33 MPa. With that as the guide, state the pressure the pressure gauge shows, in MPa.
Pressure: 0.3 MPa
